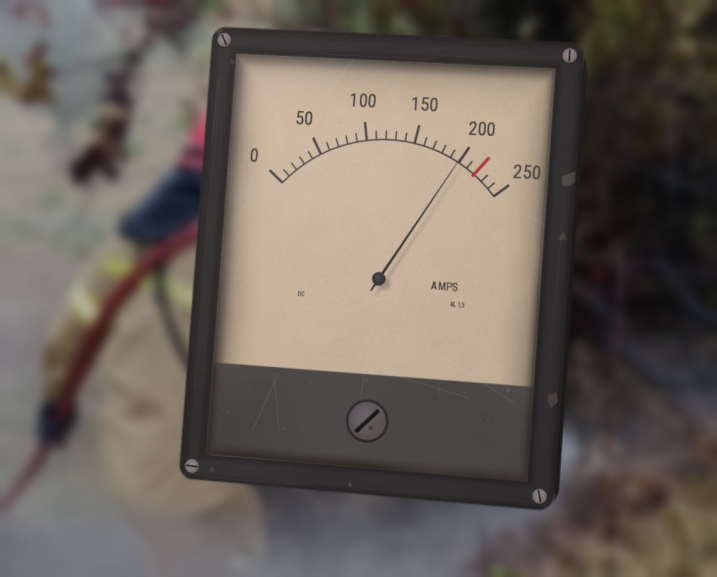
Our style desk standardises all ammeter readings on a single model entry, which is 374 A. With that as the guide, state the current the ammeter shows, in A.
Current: 200 A
